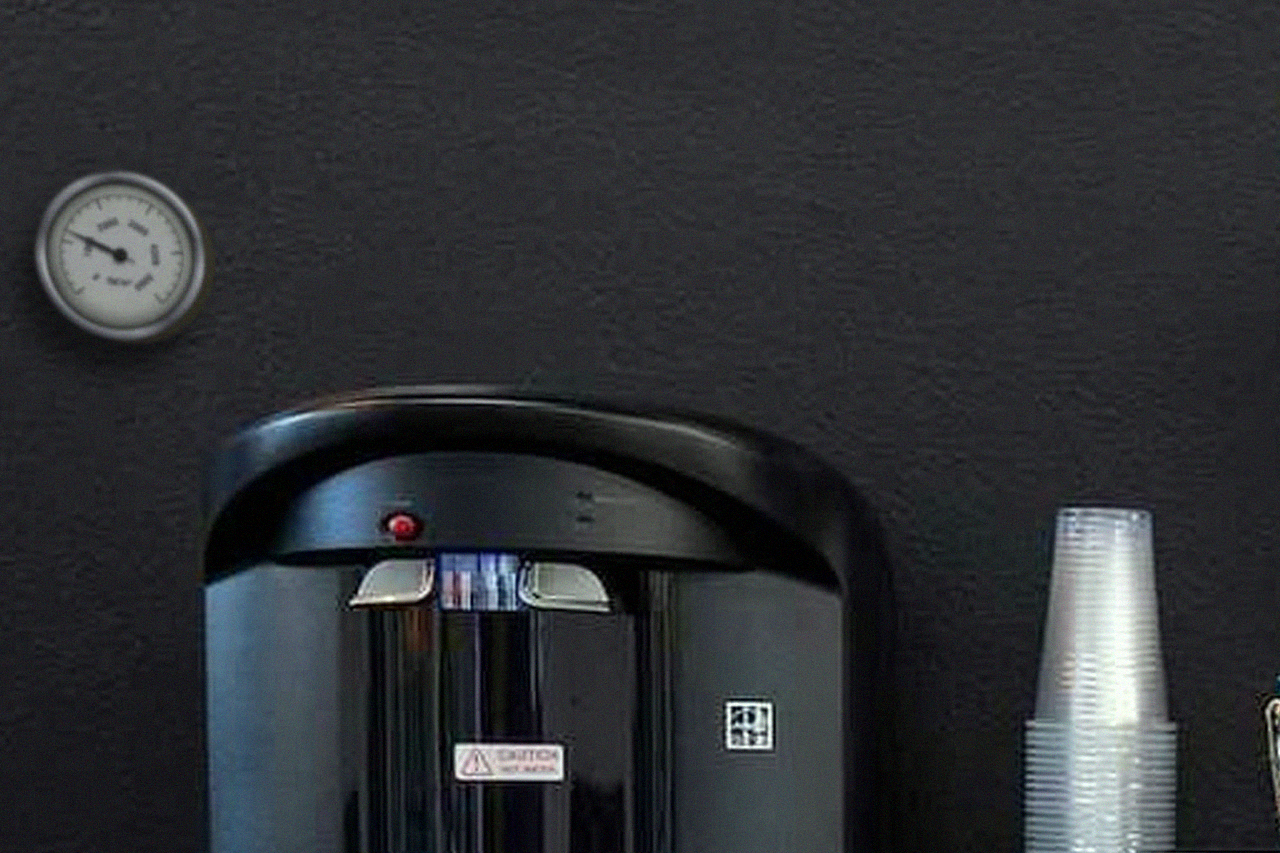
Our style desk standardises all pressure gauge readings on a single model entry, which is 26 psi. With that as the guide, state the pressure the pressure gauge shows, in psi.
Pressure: 1200 psi
